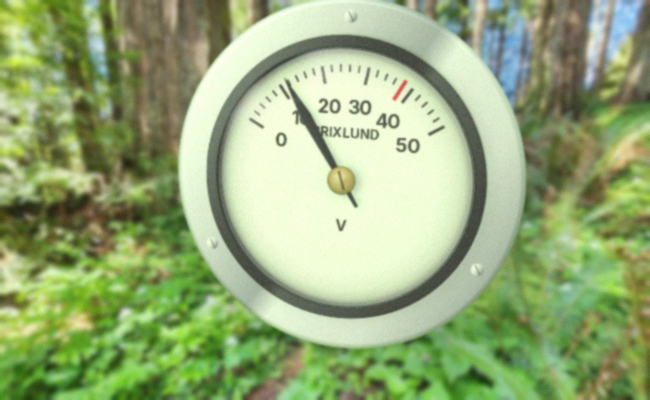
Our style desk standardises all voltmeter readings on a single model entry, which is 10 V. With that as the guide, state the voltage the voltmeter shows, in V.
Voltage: 12 V
